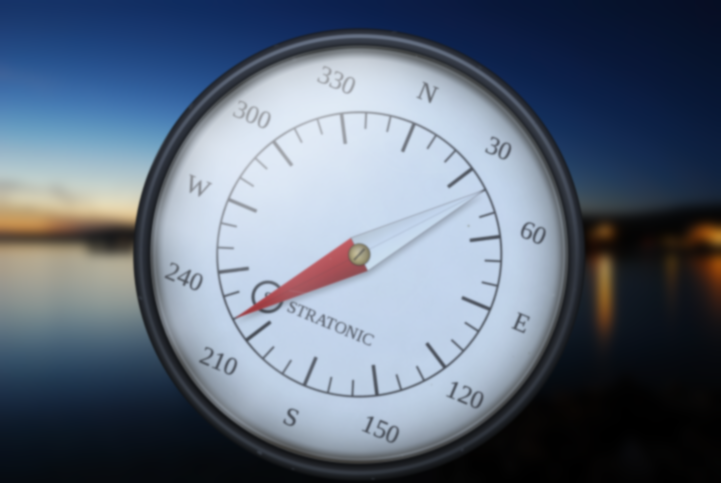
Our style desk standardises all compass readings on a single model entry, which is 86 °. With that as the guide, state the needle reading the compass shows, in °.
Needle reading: 220 °
